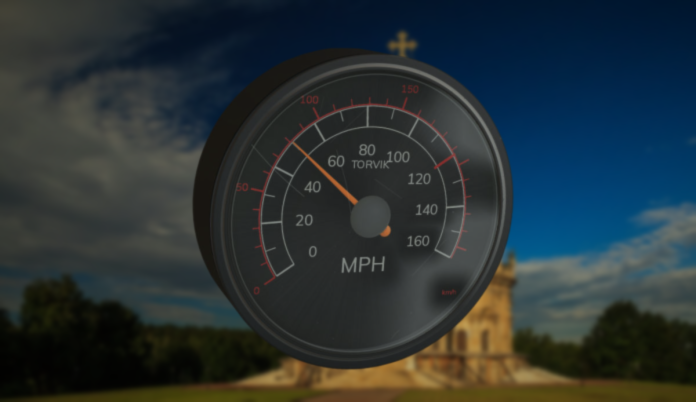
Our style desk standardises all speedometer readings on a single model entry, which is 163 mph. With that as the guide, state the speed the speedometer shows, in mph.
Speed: 50 mph
